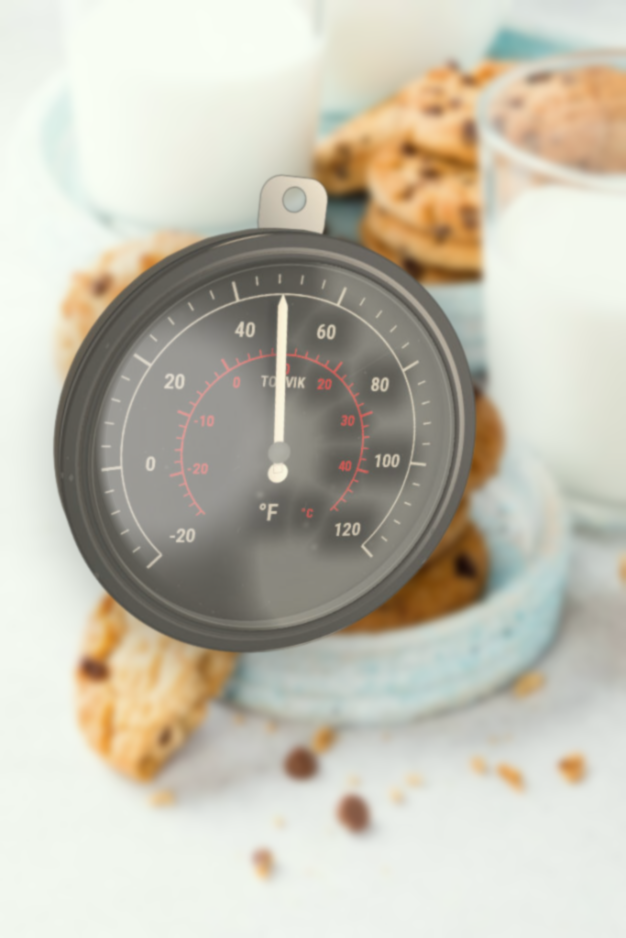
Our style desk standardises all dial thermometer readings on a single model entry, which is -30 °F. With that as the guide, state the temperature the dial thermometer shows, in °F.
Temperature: 48 °F
